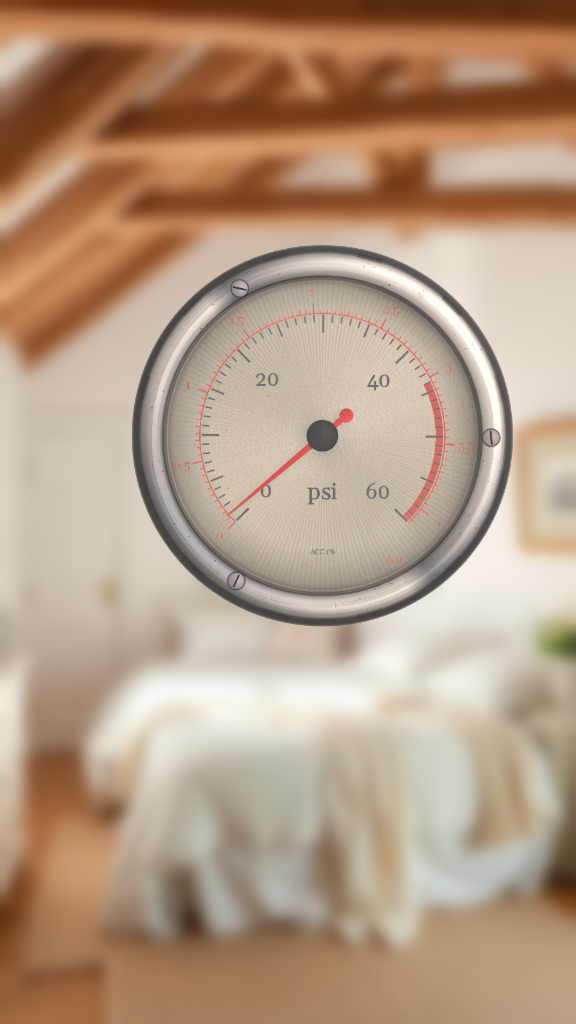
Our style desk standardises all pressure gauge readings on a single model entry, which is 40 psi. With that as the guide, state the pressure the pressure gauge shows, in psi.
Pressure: 1 psi
